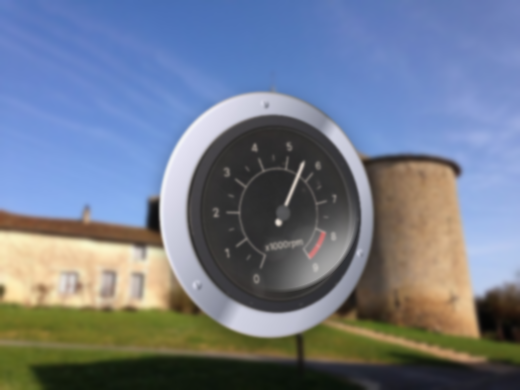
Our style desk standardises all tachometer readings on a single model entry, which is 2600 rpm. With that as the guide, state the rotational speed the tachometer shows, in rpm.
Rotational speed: 5500 rpm
